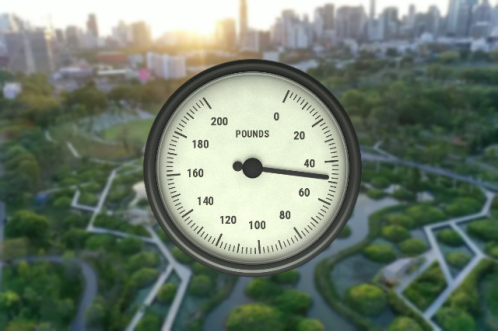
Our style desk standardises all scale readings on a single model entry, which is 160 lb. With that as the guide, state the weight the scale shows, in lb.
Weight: 48 lb
